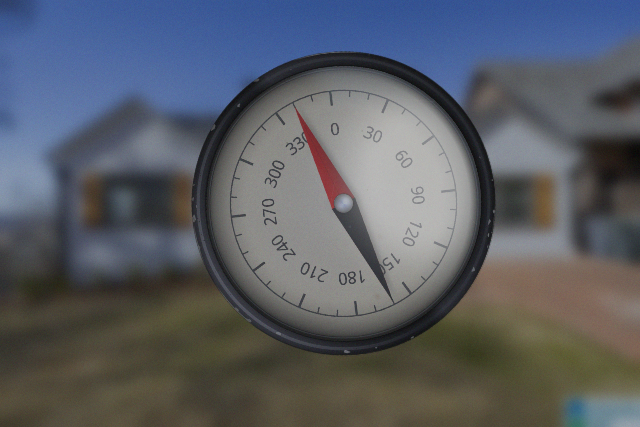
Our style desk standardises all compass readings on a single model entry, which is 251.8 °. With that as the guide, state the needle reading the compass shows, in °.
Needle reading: 340 °
